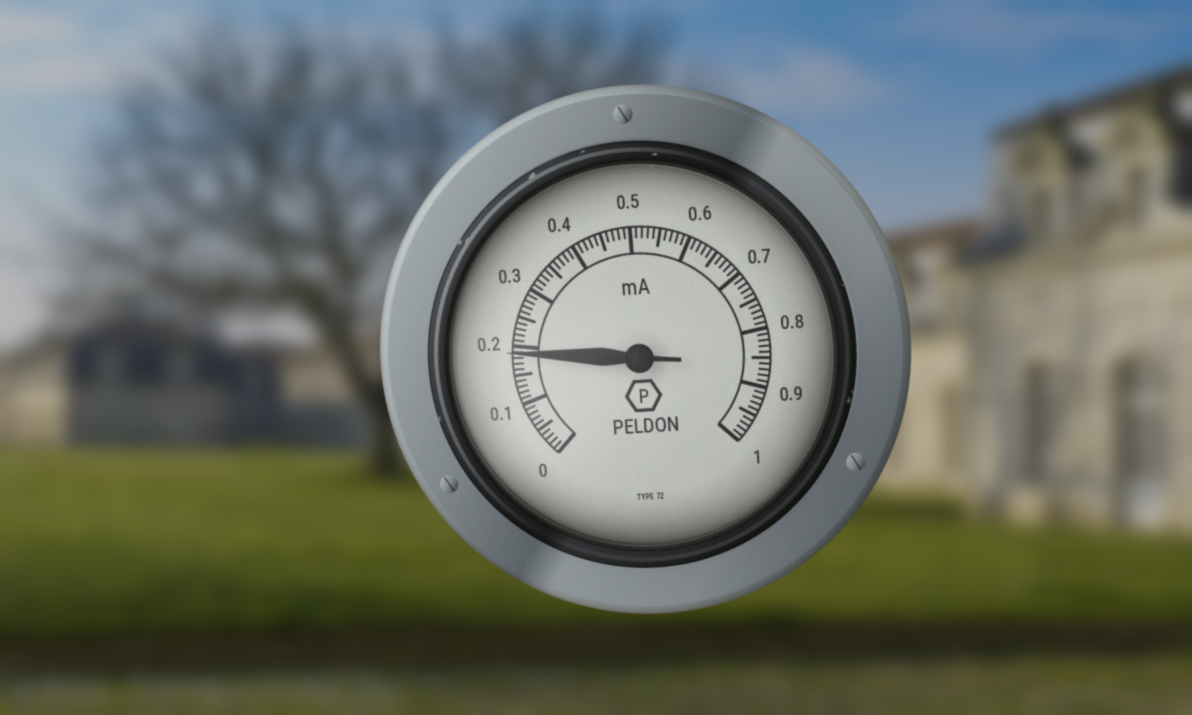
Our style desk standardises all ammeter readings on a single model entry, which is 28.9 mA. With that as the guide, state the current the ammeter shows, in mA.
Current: 0.19 mA
